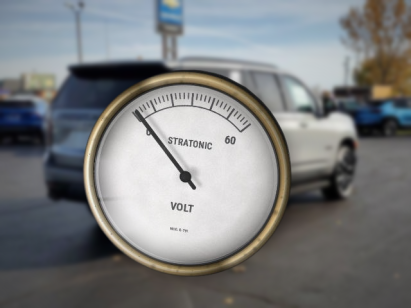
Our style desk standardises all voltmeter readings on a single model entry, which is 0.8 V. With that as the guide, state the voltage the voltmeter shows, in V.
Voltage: 2 V
